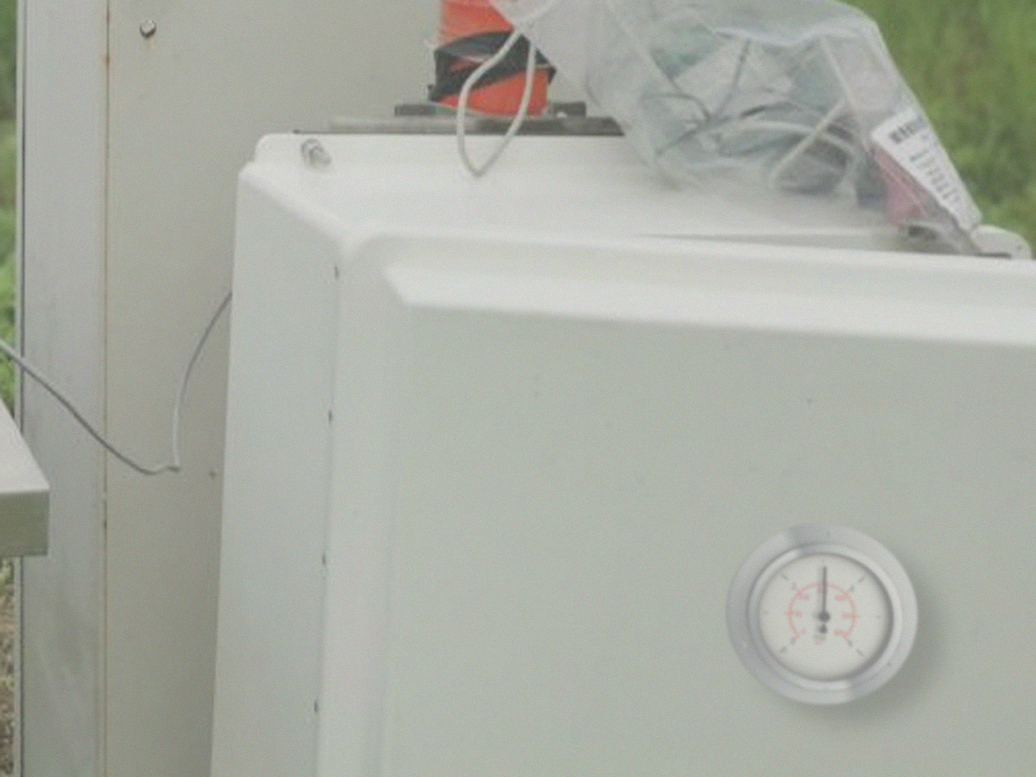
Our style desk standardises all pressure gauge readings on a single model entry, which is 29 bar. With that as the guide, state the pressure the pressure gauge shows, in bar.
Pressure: 3 bar
